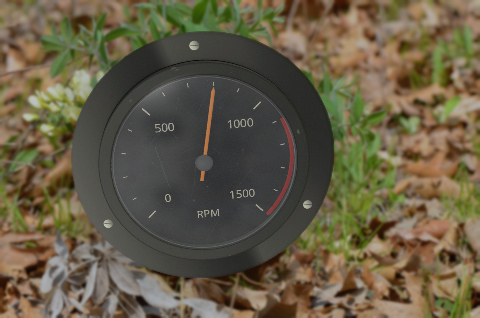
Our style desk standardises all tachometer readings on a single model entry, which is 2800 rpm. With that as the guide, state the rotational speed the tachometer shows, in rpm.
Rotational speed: 800 rpm
